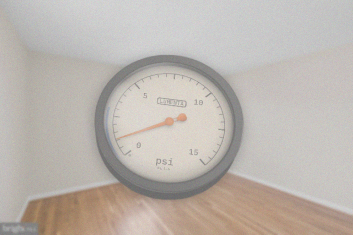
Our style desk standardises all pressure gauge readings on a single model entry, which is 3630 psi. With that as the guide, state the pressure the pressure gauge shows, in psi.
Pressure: 1 psi
